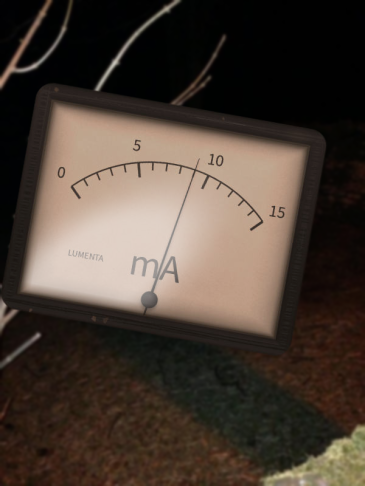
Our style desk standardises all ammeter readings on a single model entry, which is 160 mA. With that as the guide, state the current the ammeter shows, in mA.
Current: 9 mA
